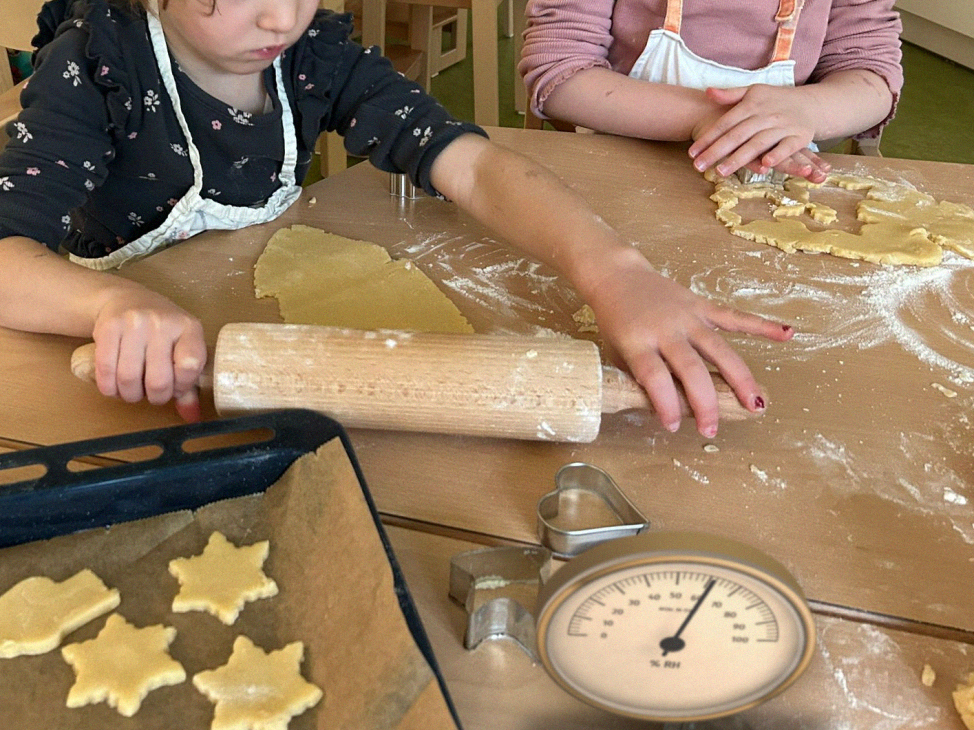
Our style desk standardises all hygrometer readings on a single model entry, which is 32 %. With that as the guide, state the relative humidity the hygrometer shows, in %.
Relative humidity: 60 %
